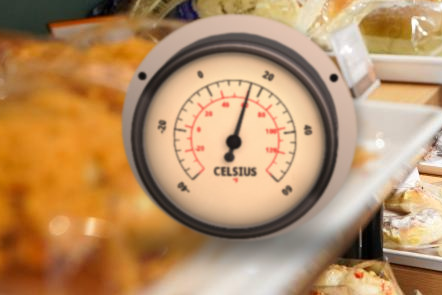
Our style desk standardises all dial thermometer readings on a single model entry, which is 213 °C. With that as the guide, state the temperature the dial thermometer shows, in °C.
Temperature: 16 °C
